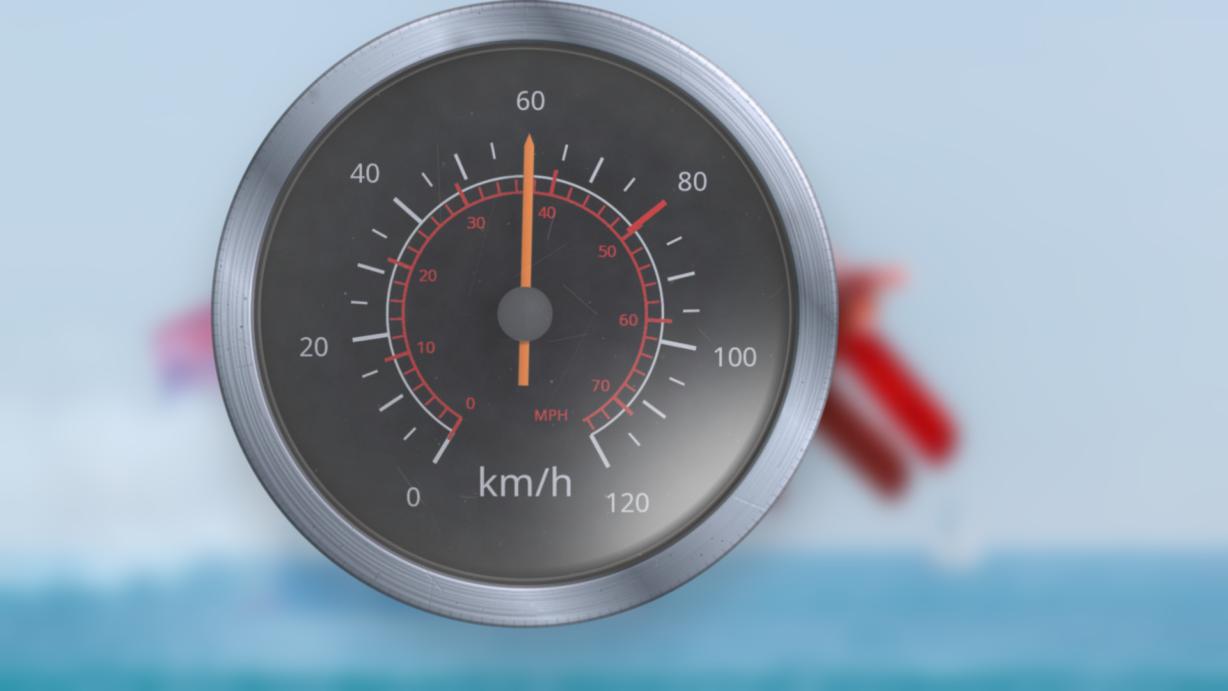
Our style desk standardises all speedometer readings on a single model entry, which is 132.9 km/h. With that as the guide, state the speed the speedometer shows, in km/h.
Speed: 60 km/h
